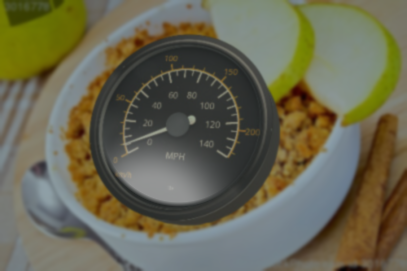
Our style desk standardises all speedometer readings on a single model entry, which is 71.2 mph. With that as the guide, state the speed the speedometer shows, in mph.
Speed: 5 mph
